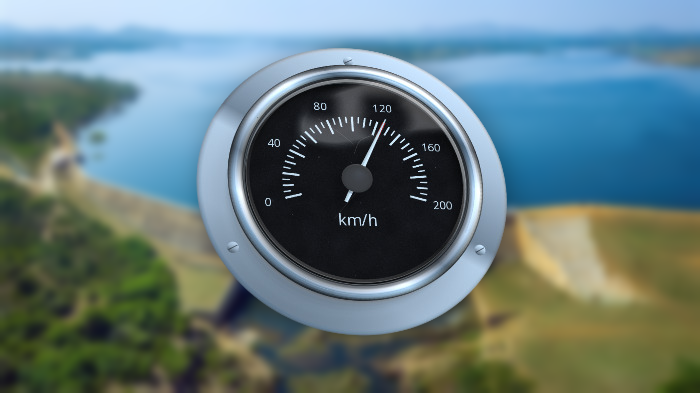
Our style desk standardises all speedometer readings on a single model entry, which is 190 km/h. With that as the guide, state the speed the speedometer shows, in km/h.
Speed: 125 km/h
